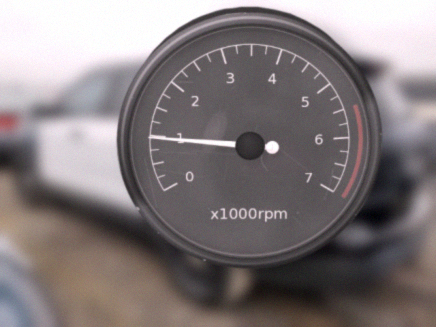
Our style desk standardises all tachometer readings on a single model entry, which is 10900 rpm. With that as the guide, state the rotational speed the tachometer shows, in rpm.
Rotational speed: 1000 rpm
